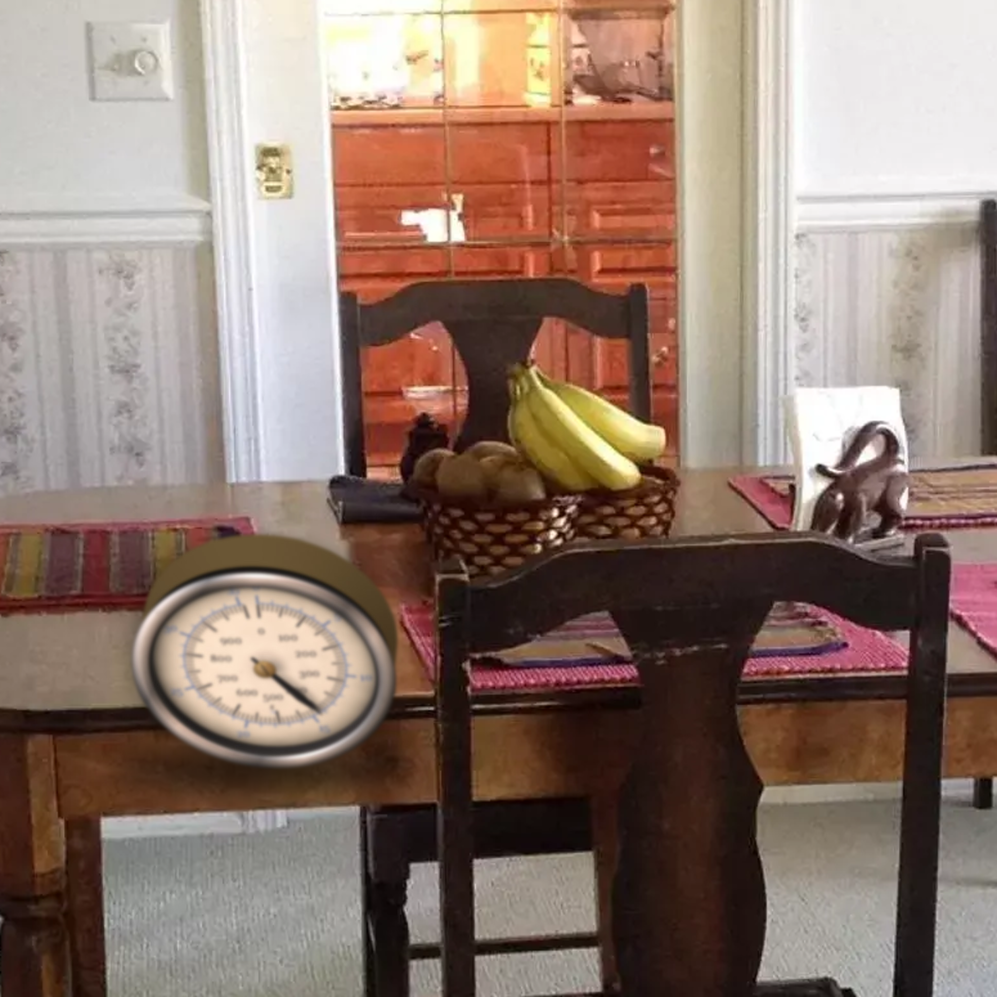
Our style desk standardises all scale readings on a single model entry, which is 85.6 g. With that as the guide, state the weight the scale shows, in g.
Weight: 400 g
